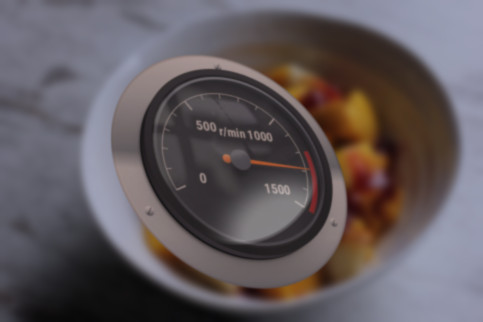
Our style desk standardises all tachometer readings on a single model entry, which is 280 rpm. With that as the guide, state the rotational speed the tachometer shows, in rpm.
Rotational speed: 1300 rpm
